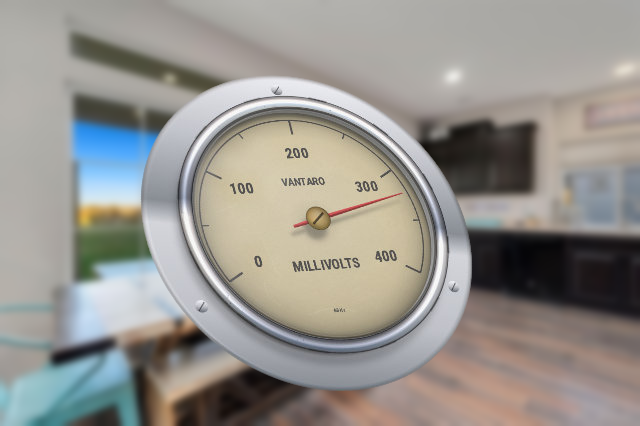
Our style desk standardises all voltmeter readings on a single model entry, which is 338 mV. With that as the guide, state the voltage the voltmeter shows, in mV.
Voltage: 325 mV
